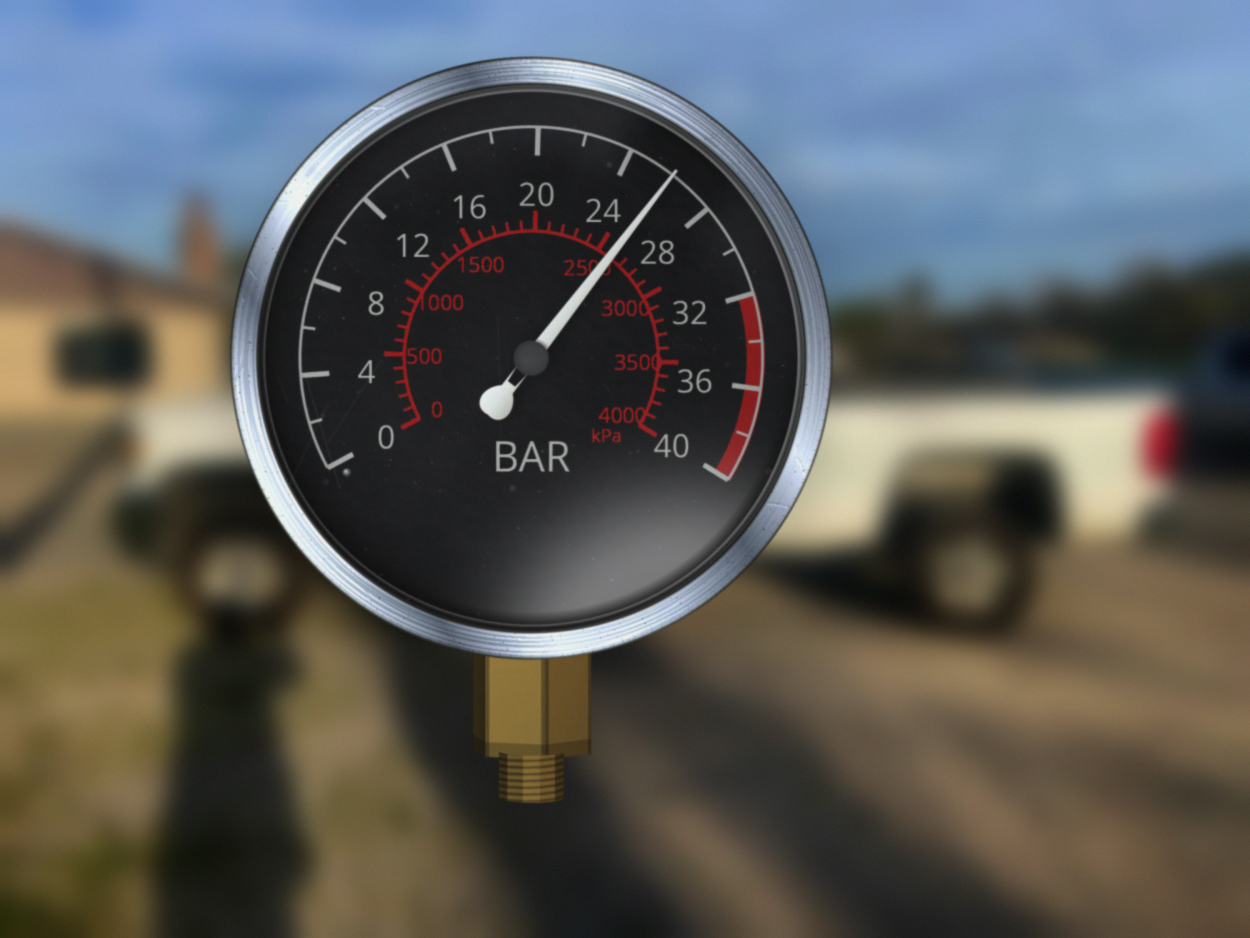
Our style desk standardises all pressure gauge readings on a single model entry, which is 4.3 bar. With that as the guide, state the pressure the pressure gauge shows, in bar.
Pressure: 26 bar
